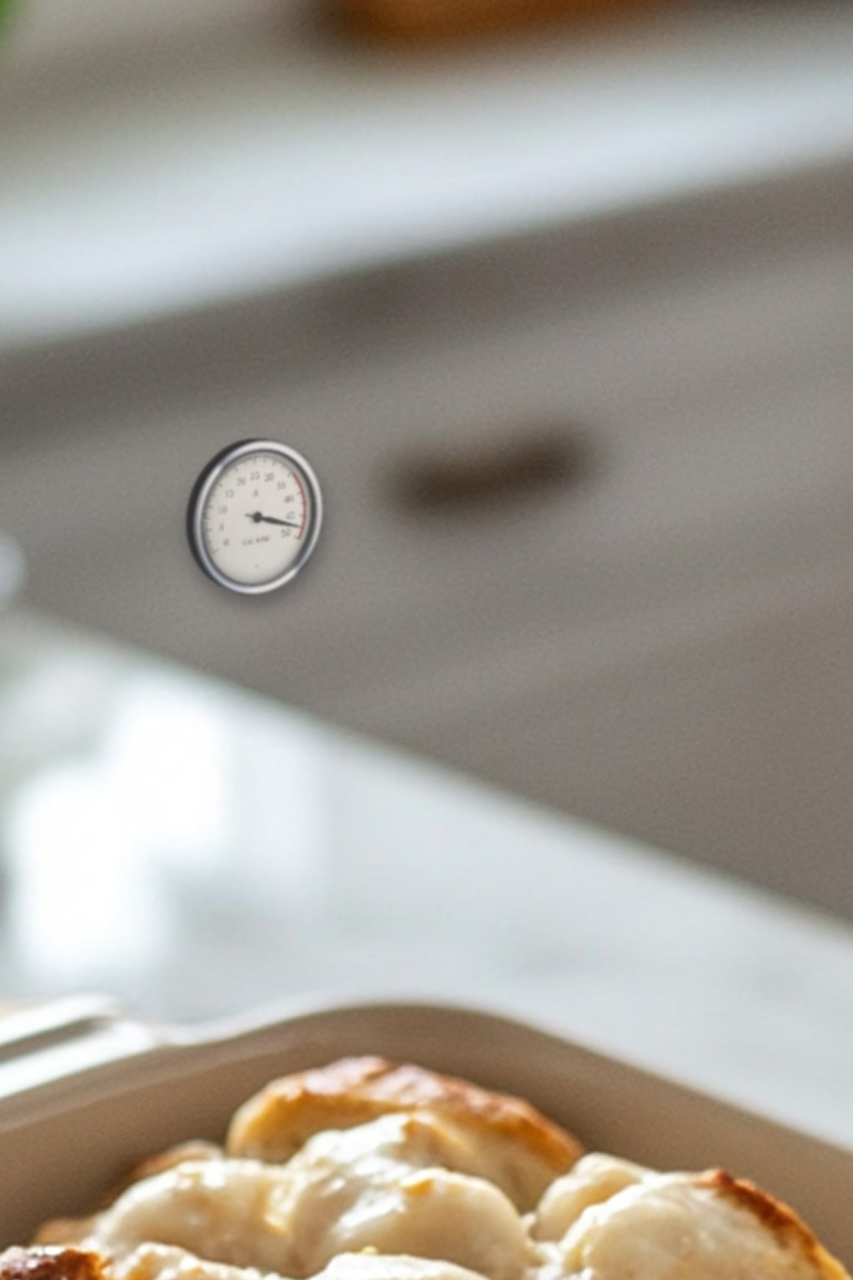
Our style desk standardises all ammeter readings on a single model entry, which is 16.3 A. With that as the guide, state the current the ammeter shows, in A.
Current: 47.5 A
